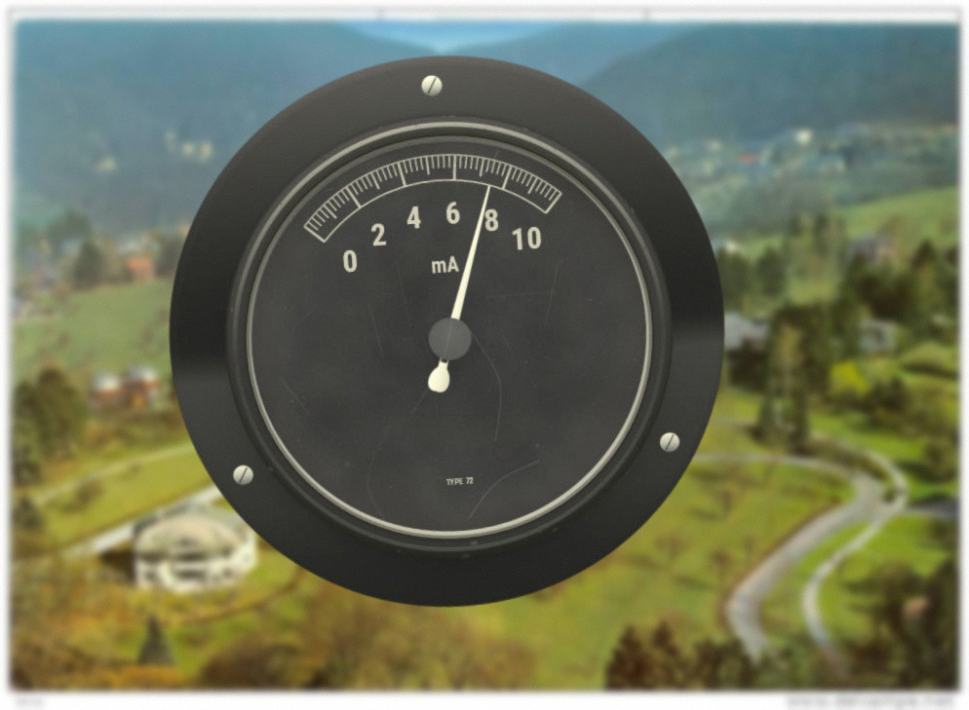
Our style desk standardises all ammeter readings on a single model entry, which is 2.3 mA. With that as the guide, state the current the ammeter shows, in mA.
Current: 7.4 mA
